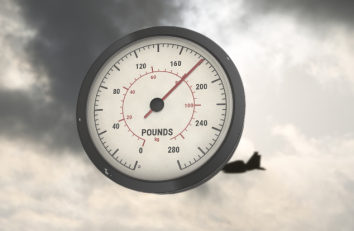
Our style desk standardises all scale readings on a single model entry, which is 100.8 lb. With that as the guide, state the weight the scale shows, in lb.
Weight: 180 lb
